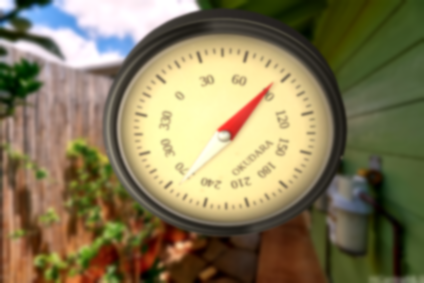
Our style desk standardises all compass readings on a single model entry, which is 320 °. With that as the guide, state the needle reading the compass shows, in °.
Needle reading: 85 °
